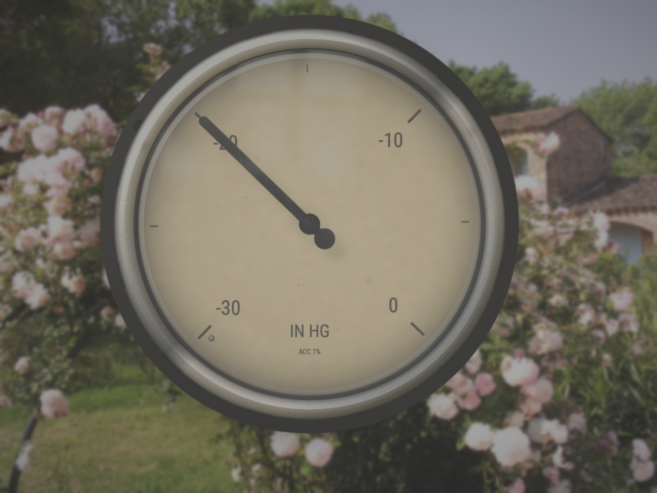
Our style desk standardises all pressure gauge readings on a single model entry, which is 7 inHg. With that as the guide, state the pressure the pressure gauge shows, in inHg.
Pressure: -20 inHg
